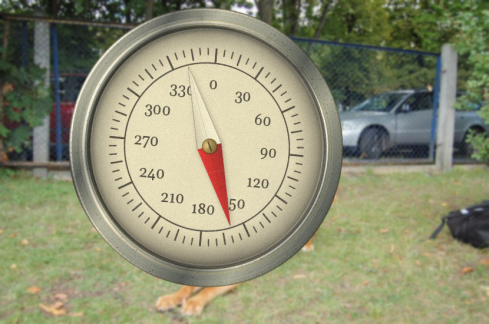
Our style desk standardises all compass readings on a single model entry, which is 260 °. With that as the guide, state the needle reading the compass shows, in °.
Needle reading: 160 °
